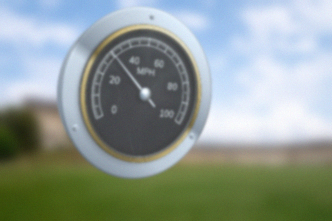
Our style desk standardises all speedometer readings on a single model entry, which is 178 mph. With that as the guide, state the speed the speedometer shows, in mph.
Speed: 30 mph
